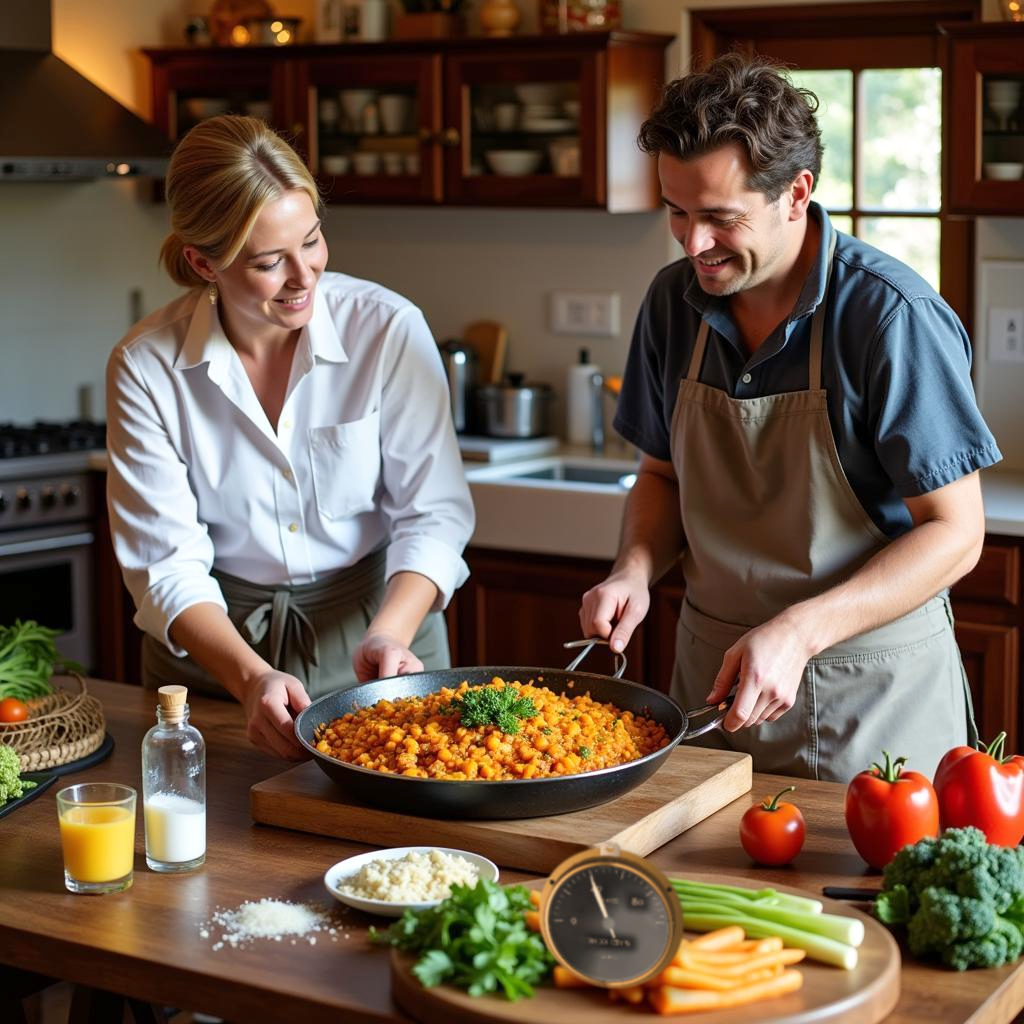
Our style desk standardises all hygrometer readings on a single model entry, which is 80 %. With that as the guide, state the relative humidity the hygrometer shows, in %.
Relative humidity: 40 %
